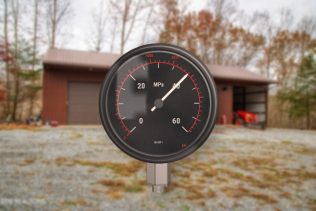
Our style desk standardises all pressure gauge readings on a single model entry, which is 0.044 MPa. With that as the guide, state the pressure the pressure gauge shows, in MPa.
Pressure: 40 MPa
